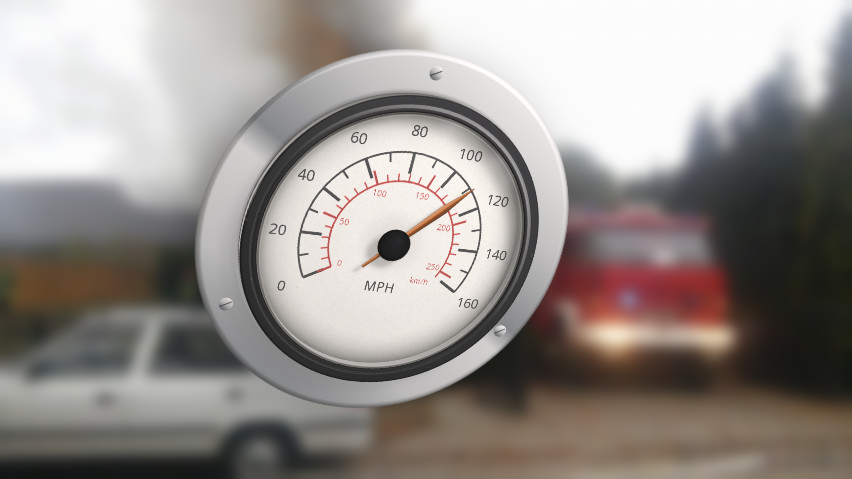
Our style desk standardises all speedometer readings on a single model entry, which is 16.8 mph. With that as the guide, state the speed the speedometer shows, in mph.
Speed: 110 mph
